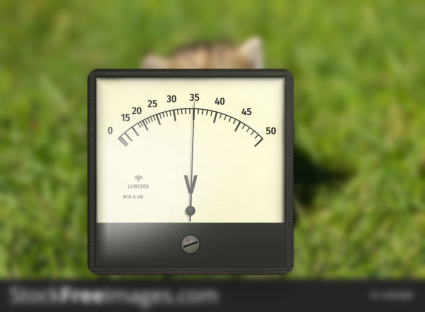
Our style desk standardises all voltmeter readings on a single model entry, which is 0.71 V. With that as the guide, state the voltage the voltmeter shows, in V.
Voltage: 35 V
